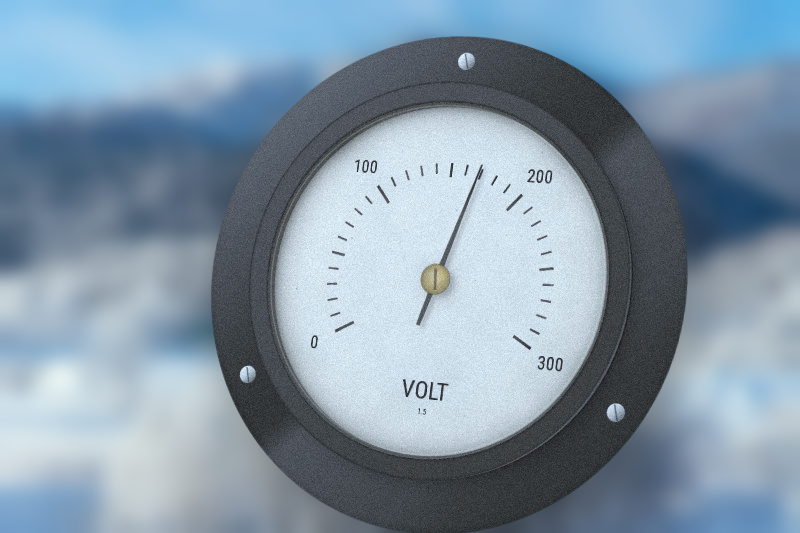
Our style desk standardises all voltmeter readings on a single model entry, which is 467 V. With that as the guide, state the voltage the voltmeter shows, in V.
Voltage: 170 V
